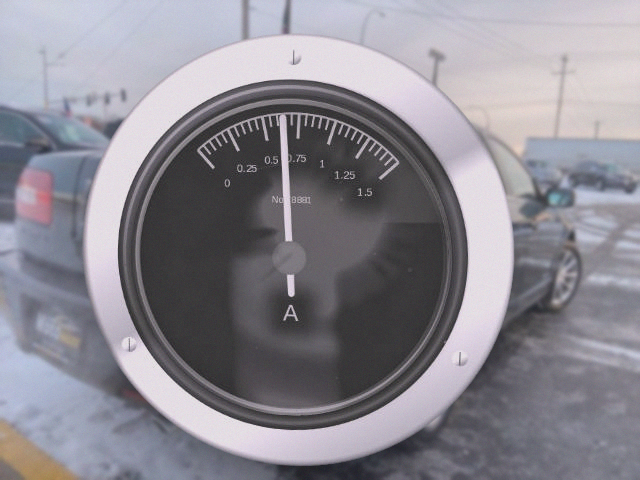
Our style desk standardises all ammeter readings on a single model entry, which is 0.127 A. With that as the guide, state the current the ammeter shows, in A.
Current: 0.65 A
